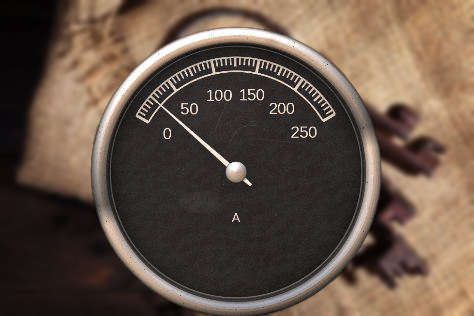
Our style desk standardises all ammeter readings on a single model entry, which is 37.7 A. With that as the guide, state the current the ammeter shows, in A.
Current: 25 A
